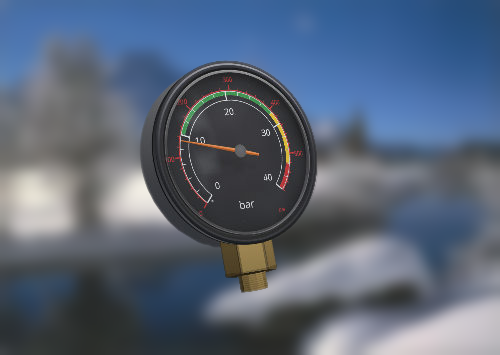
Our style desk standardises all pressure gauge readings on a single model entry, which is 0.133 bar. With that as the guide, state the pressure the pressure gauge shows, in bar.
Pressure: 9 bar
